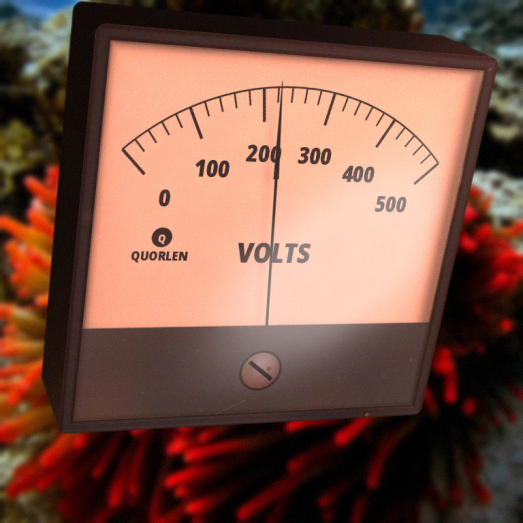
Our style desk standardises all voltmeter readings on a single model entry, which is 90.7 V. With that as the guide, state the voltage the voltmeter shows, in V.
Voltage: 220 V
